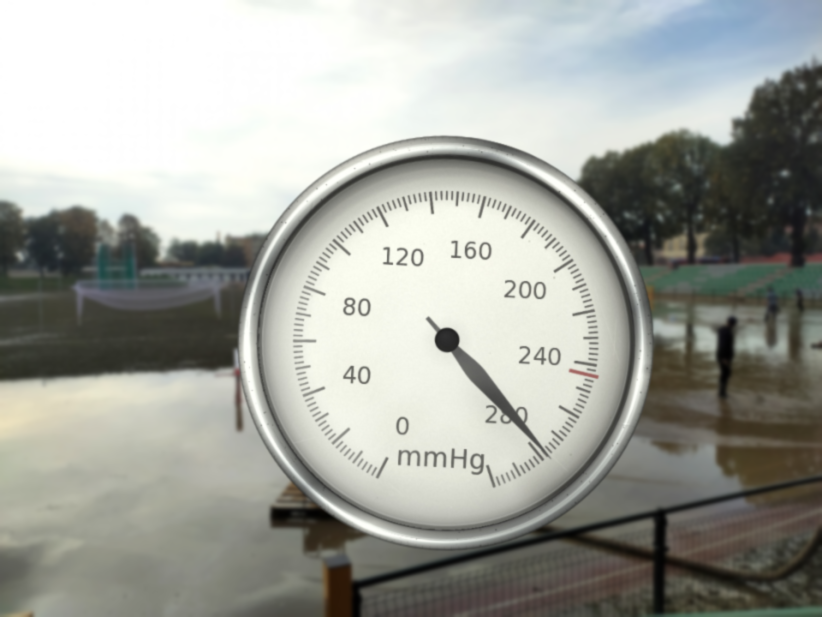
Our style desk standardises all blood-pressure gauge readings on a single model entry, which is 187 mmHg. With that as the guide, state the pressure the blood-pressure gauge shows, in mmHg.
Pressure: 278 mmHg
